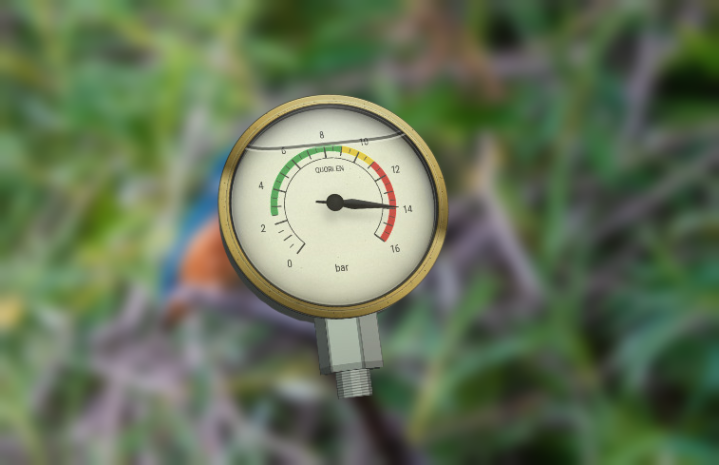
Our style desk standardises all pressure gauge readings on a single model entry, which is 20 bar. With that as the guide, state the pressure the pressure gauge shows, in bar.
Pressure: 14 bar
